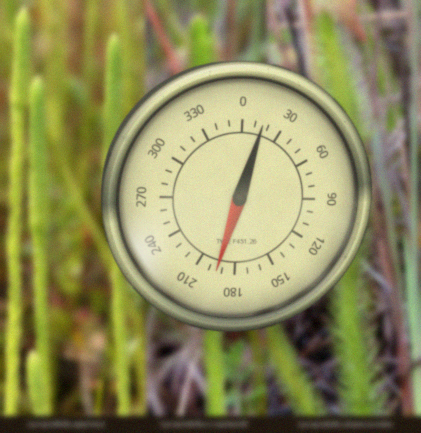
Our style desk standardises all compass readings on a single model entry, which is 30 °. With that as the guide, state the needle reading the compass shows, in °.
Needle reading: 195 °
